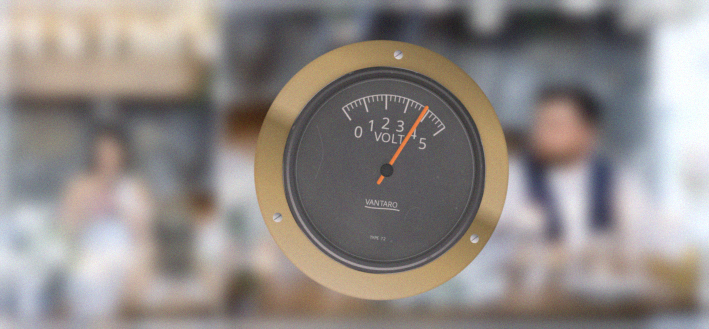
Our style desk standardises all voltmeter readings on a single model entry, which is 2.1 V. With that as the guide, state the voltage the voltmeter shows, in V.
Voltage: 3.8 V
